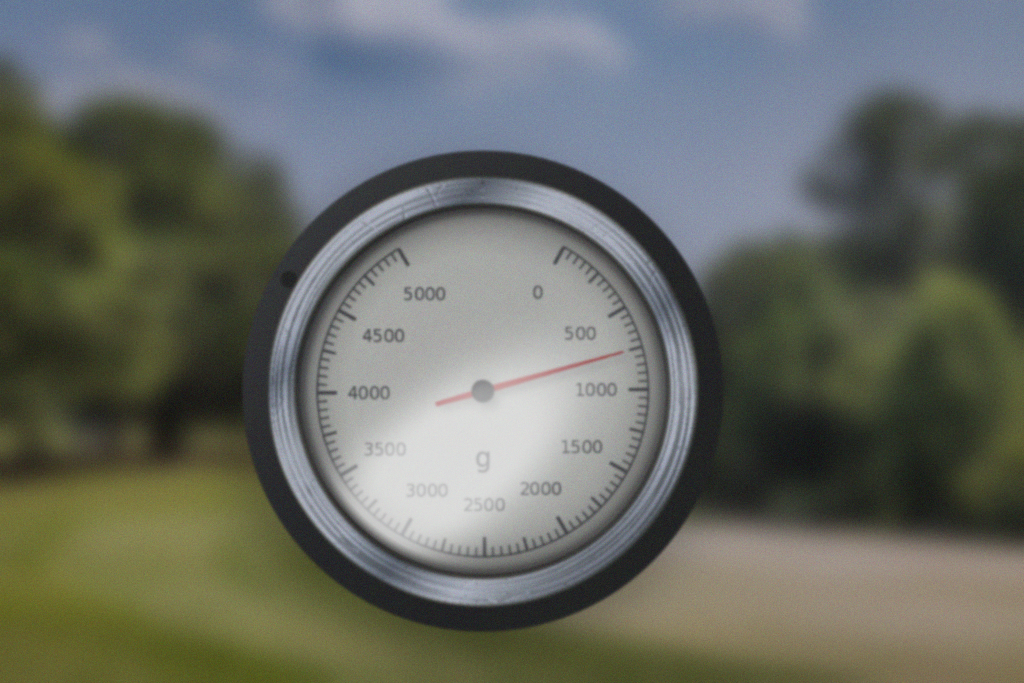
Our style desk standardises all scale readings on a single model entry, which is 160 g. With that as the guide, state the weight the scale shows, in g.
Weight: 750 g
